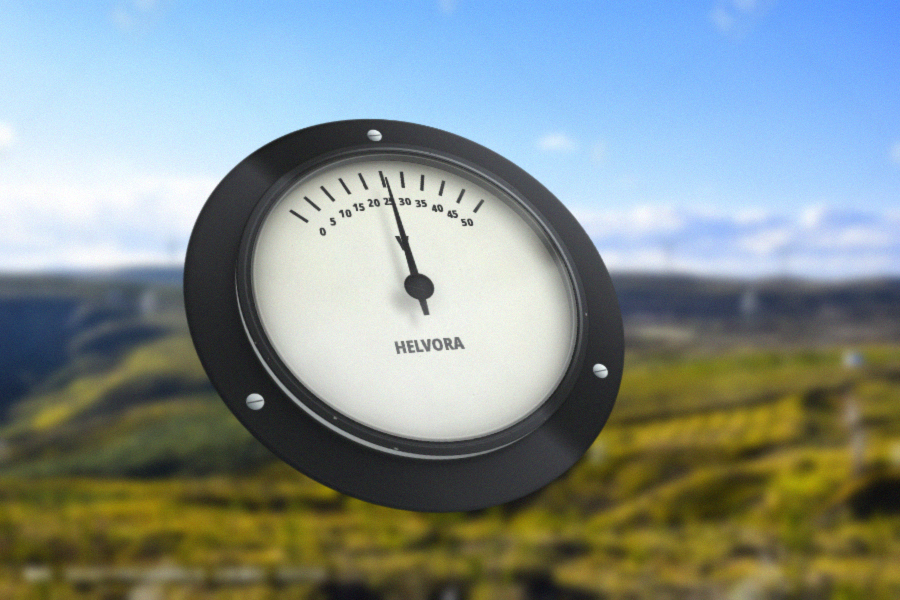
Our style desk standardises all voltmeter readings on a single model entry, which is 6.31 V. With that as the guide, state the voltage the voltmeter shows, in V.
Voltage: 25 V
